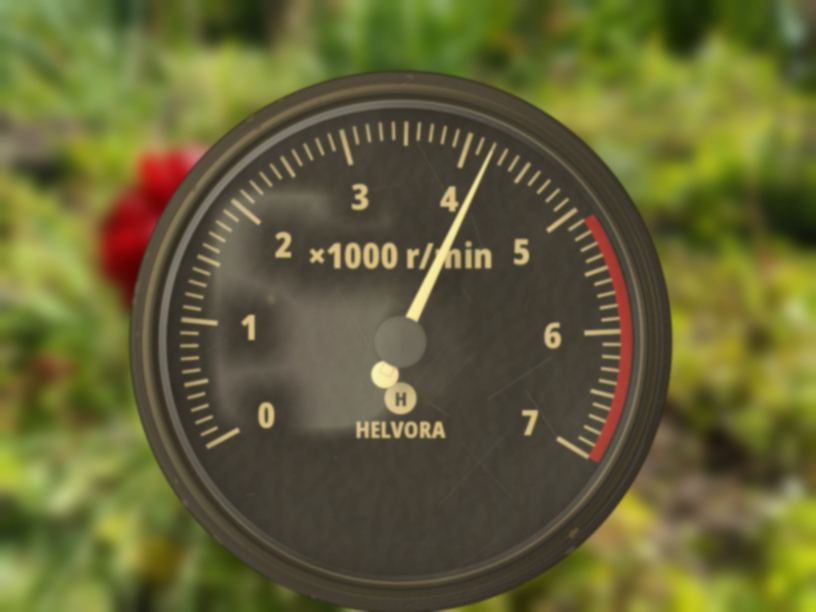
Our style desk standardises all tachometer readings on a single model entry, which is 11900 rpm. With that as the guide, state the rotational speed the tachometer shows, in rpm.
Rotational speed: 4200 rpm
